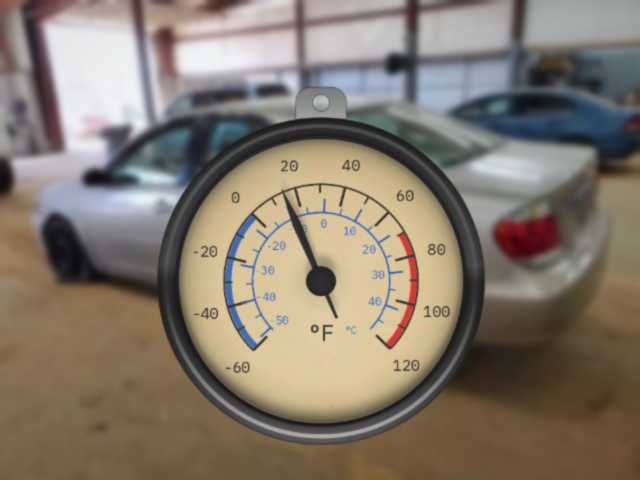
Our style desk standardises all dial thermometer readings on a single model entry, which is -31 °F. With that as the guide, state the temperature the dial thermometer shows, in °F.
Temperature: 15 °F
